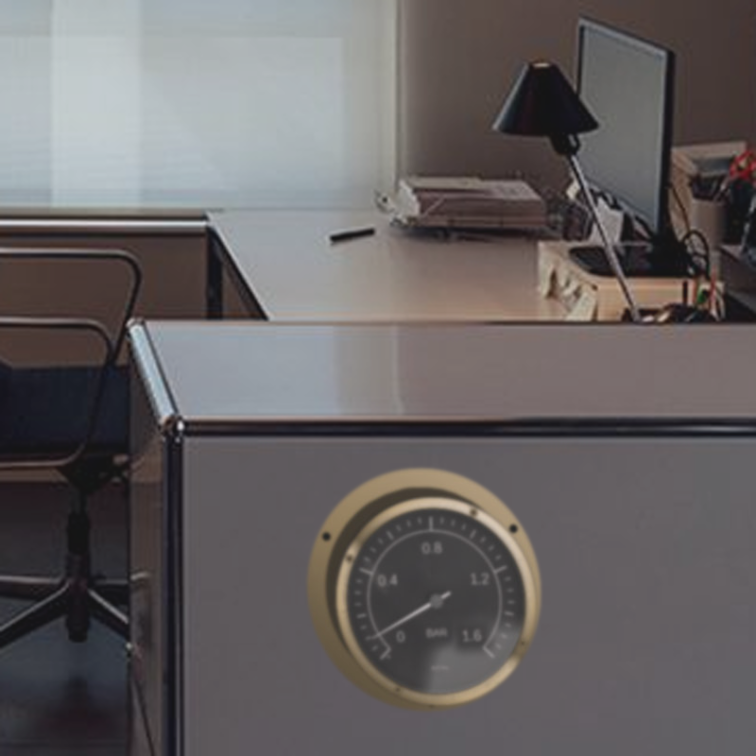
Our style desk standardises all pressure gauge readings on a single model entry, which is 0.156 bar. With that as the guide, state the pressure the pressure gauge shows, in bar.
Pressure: 0.1 bar
